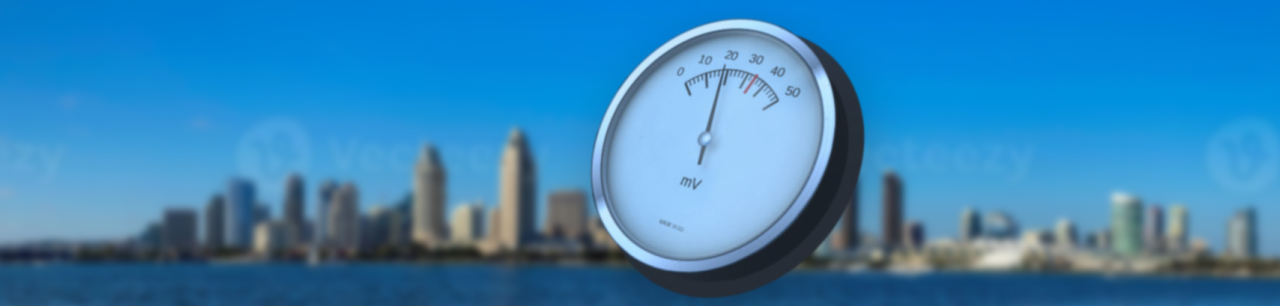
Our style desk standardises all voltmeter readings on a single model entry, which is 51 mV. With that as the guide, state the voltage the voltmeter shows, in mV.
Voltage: 20 mV
